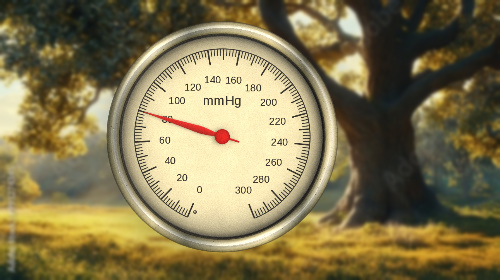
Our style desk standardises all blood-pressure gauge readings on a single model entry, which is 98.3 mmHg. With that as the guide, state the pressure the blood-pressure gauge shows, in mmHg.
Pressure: 80 mmHg
